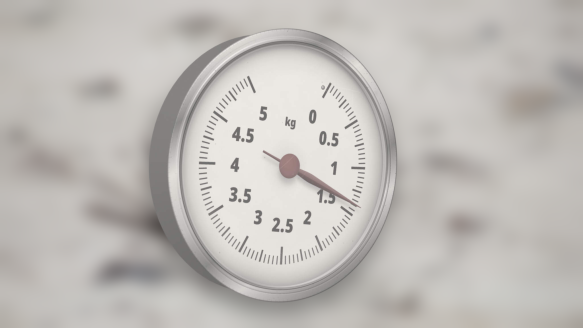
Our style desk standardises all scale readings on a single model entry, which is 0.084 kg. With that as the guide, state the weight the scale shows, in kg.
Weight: 1.4 kg
